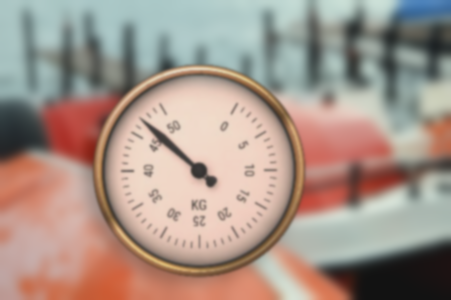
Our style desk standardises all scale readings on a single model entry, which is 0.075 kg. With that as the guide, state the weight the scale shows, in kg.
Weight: 47 kg
